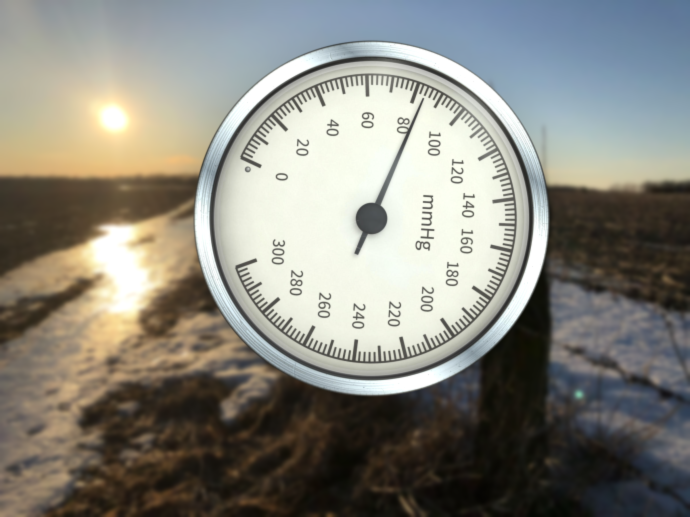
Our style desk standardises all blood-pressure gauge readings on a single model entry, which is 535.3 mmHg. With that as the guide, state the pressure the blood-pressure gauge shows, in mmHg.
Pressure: 84 mmHg
